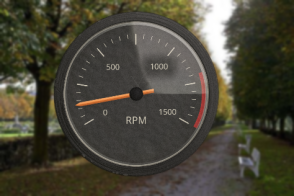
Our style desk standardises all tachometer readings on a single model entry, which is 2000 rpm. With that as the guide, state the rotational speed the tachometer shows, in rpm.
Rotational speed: 125 rpm
